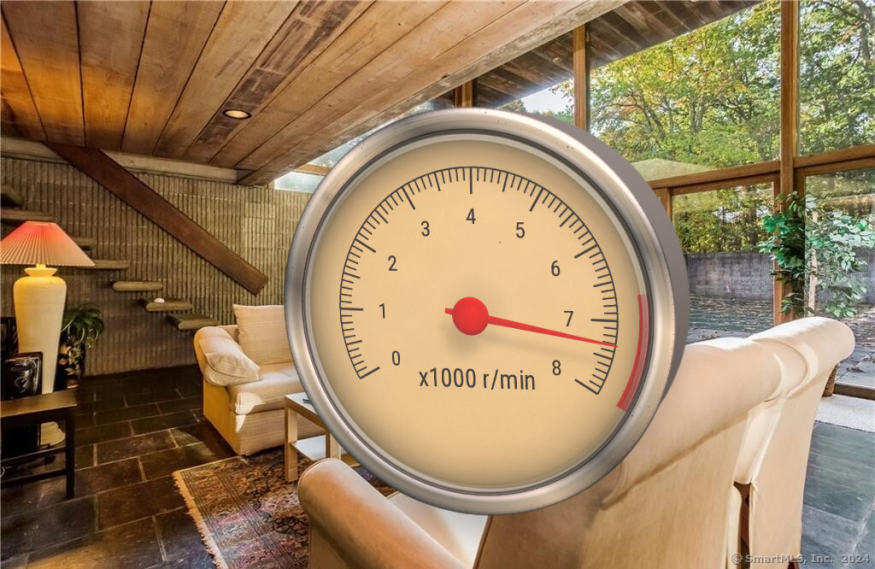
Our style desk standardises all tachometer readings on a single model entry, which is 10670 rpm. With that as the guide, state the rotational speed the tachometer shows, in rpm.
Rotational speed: 7300 rpm
